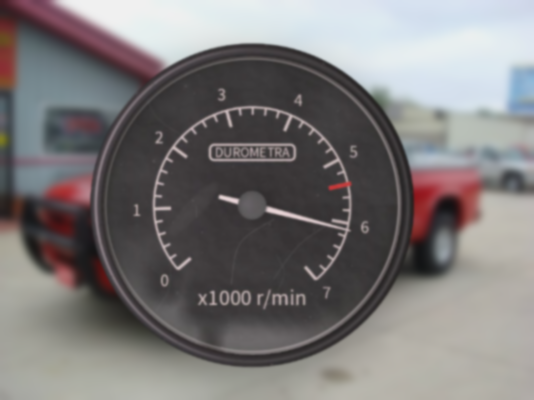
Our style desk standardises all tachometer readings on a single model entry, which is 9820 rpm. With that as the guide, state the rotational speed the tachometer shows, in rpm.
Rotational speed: 6100 rpm
